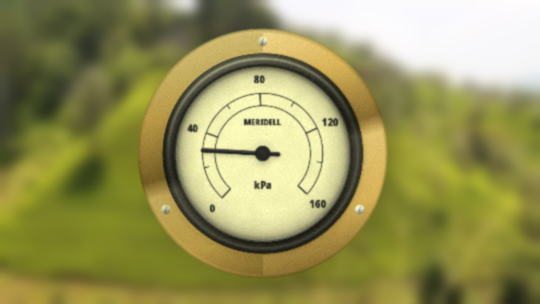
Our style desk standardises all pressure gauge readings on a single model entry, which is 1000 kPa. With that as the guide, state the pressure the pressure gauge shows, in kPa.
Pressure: 30 kPa
